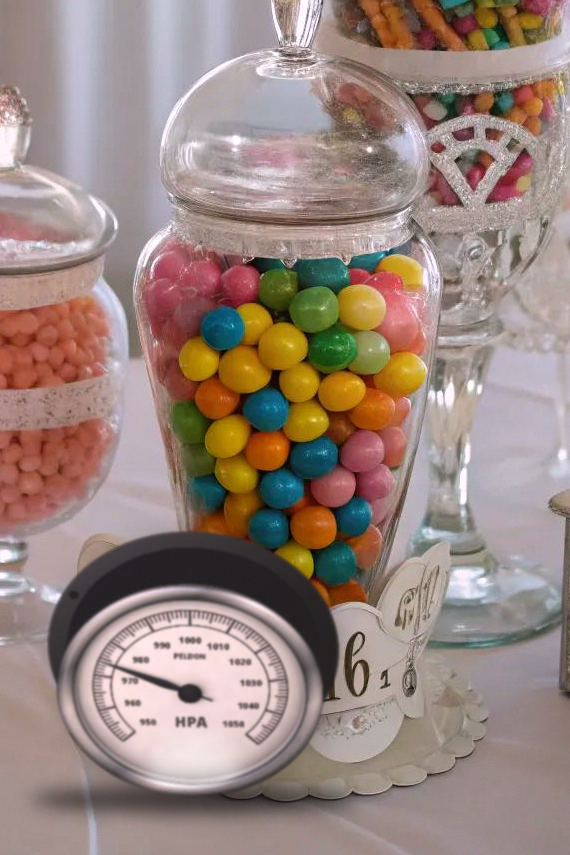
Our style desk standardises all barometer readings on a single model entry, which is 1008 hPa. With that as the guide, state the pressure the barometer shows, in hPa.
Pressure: 975 hPa
